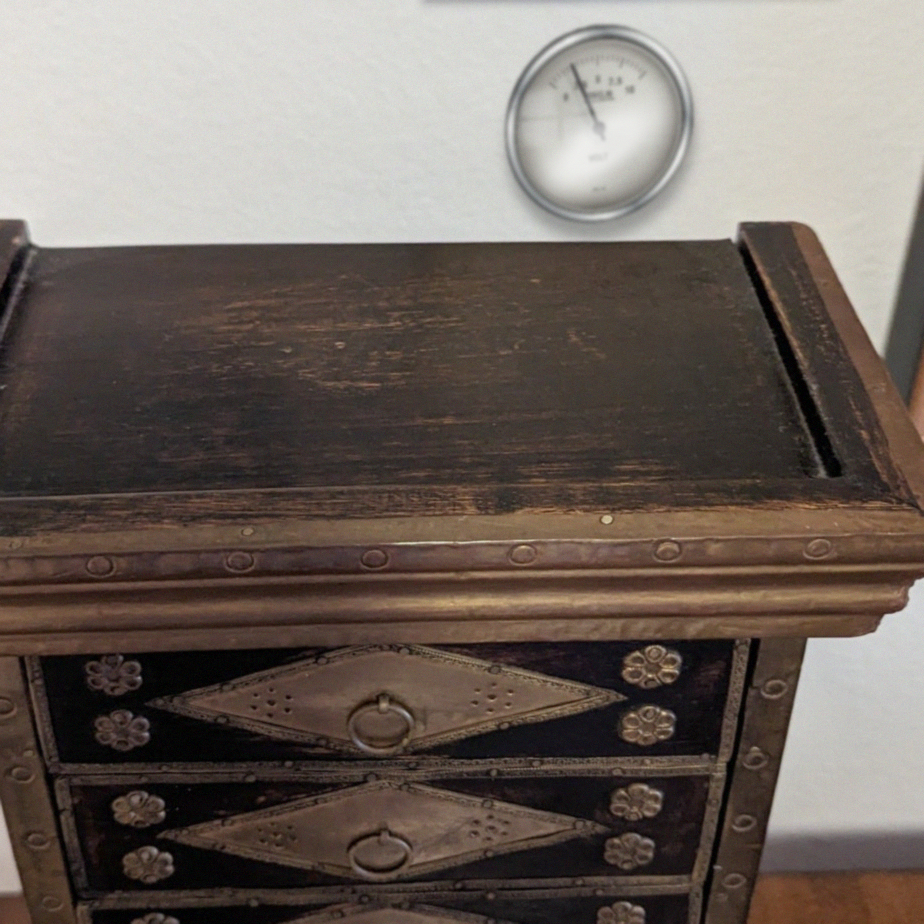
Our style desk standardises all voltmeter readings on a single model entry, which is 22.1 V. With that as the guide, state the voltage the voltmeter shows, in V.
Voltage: 2.5 V
